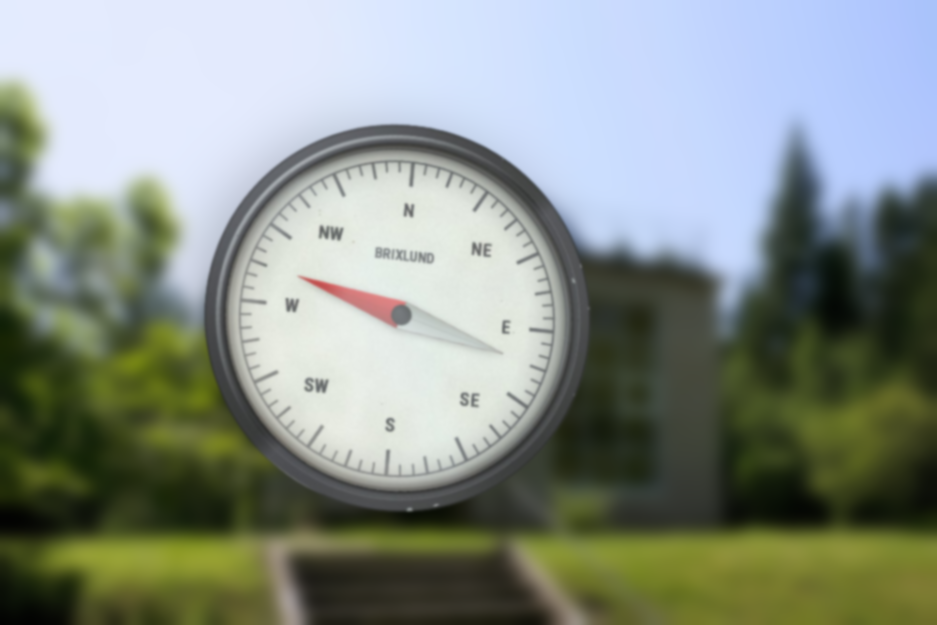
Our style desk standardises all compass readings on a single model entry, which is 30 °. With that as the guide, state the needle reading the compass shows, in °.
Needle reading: 285 °
